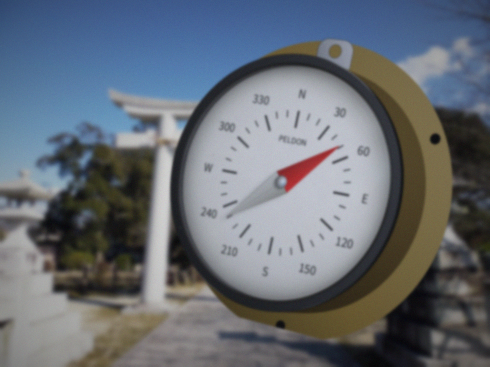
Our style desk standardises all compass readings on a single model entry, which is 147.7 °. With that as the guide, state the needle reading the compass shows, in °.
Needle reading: 50 °
